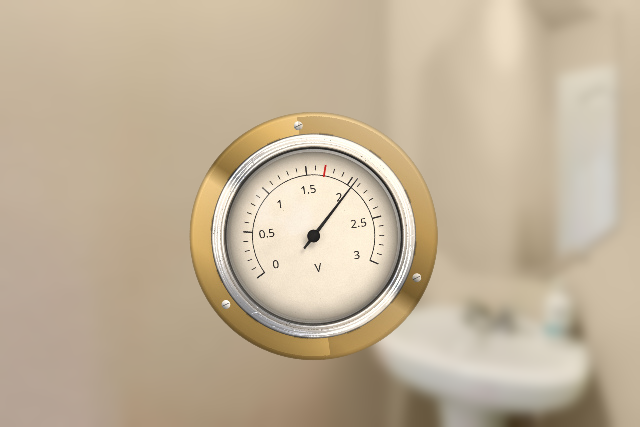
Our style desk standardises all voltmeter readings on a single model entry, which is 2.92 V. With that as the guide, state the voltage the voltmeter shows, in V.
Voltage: 2.05 V
